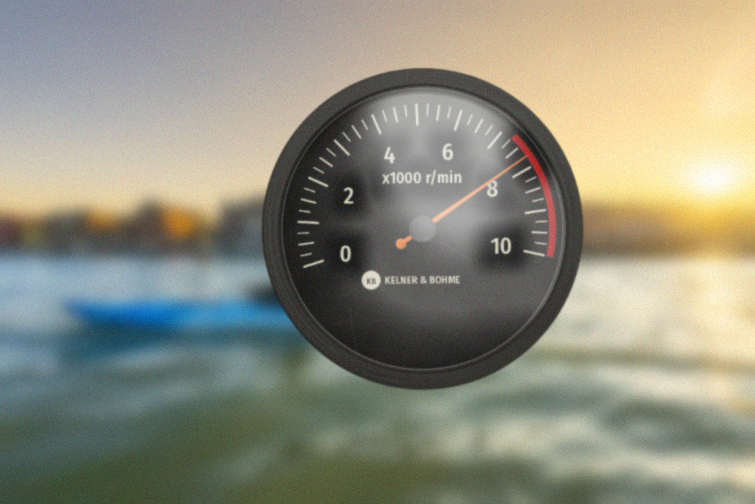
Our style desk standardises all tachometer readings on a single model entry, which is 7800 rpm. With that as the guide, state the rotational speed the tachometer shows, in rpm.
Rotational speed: 7750 rpm
